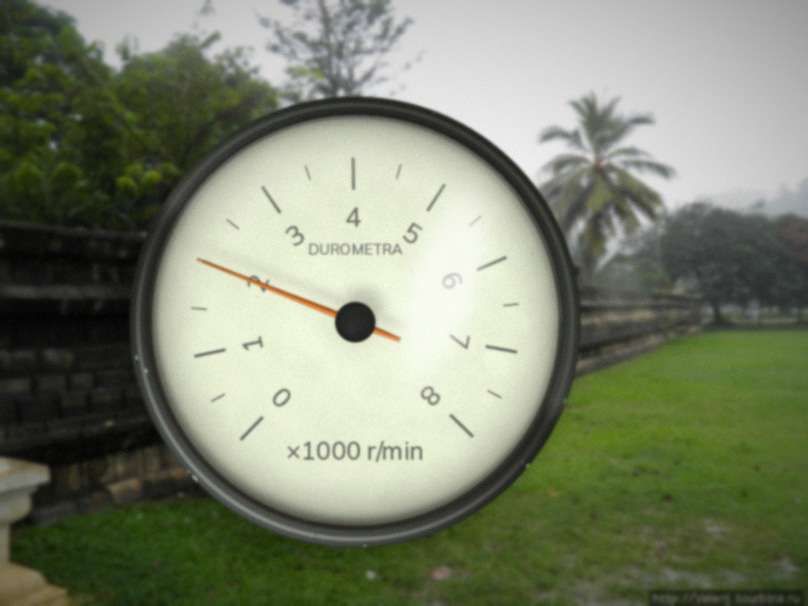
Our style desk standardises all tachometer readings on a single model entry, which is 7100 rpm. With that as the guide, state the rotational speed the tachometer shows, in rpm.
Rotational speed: 2000 rpm
